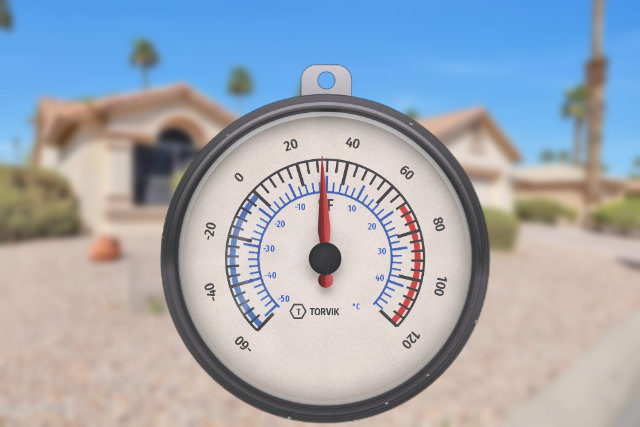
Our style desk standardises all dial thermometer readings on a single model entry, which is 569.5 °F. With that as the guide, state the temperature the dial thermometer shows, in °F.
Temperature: 30 °F
